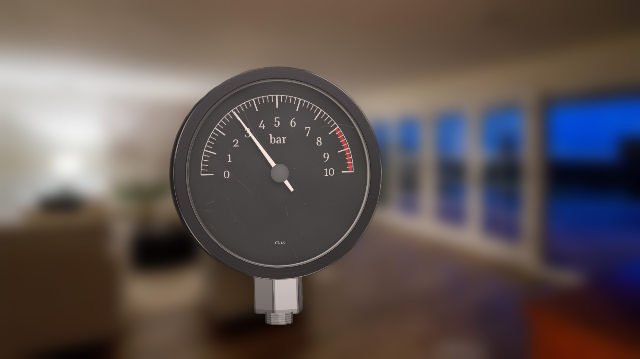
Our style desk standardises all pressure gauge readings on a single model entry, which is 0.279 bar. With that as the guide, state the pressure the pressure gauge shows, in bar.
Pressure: 3 bar
